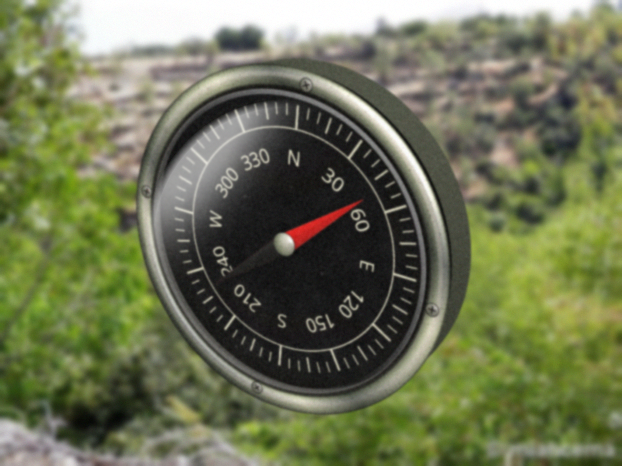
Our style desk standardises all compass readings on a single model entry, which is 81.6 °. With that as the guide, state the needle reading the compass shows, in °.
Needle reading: 50 °
